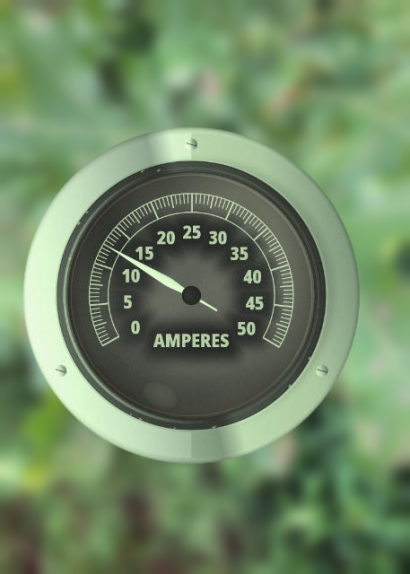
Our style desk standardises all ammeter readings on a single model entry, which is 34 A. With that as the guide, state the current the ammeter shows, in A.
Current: 12.5 A
